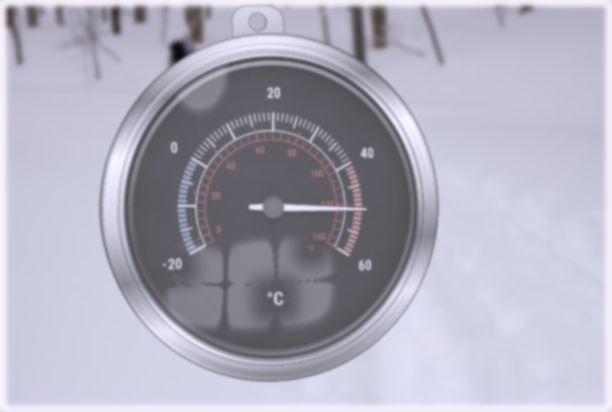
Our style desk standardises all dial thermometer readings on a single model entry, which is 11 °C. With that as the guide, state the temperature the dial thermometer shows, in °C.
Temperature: 50 °C
